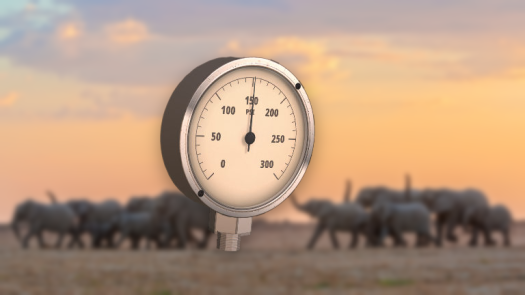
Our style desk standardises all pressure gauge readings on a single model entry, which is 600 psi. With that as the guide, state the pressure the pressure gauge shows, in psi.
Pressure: 150 psi
